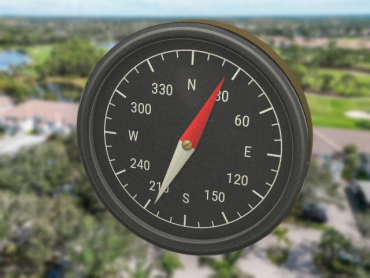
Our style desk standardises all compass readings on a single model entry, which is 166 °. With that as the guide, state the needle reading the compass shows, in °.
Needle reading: 25 °
